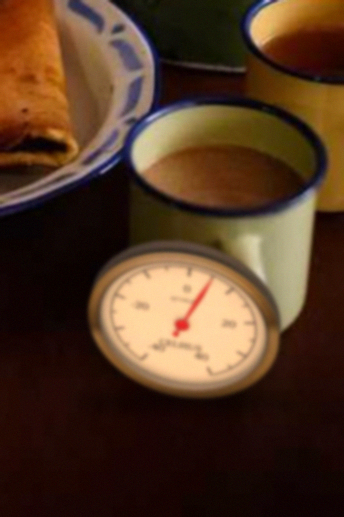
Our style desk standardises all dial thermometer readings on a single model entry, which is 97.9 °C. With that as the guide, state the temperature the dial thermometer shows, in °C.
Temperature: 5 °C
